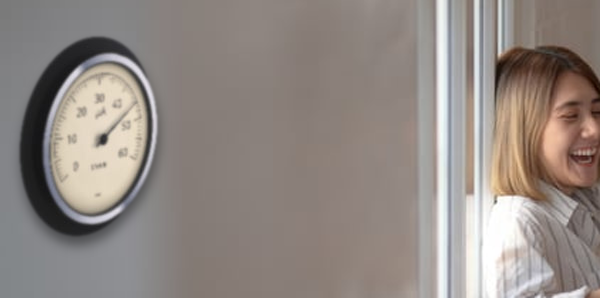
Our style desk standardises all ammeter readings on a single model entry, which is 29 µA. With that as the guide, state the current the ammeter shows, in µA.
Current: 45 µA
